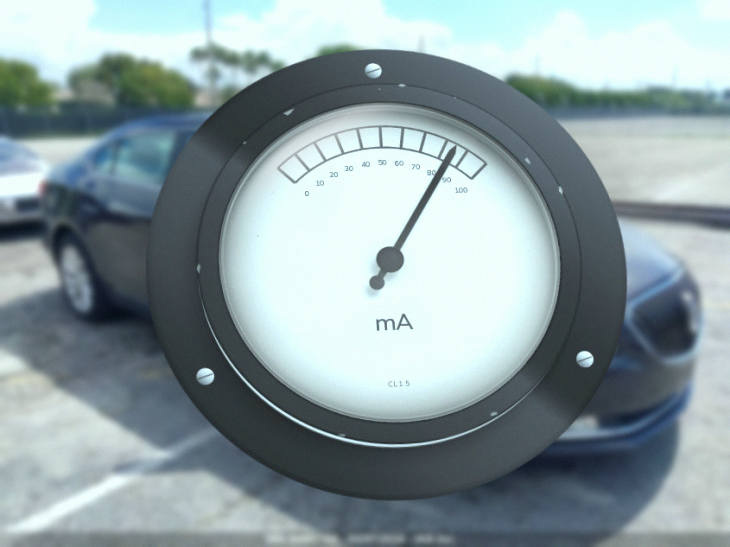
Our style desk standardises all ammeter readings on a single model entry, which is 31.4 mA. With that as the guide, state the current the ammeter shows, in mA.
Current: 85 mA
